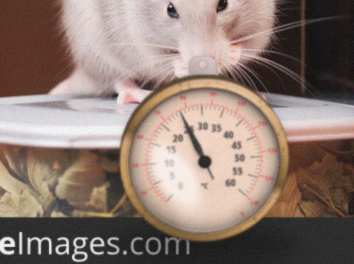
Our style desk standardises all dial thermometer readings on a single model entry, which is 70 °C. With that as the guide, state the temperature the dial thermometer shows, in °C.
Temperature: 25 °C
